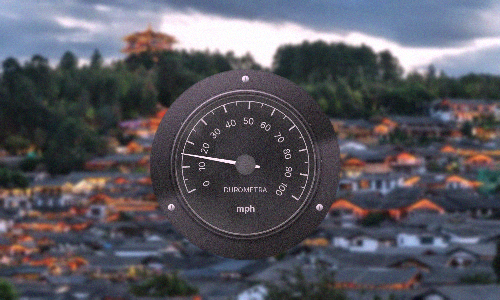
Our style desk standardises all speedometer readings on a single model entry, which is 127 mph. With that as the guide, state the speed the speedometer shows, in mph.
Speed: 15 mph
